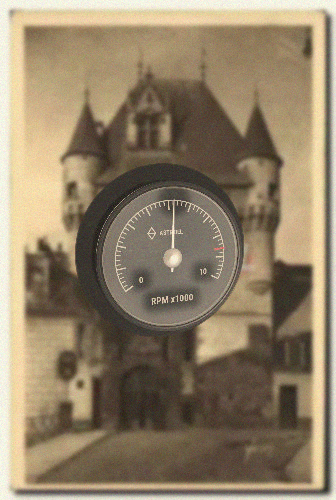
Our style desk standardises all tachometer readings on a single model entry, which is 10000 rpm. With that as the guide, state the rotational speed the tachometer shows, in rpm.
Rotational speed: 5200 rpm
